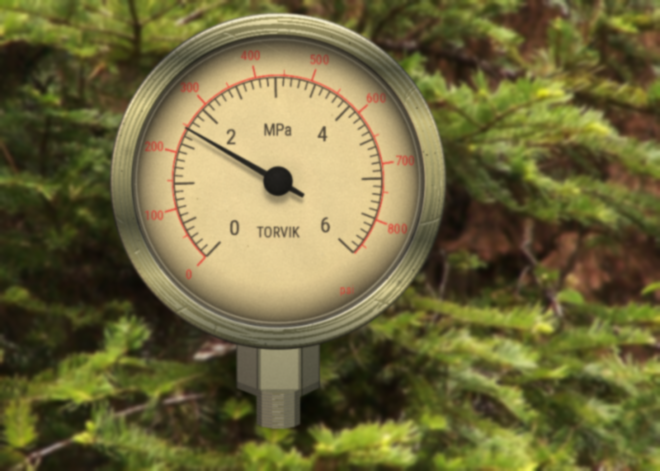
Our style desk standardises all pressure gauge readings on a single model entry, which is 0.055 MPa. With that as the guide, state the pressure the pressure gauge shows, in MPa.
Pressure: 1.7 MPa
